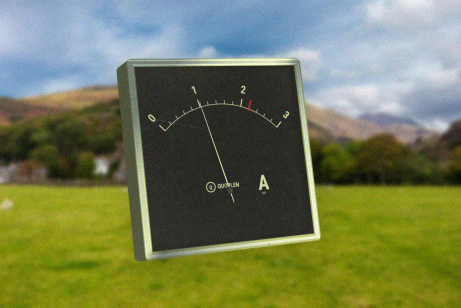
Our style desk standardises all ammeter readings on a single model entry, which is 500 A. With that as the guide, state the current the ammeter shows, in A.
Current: 1 A
